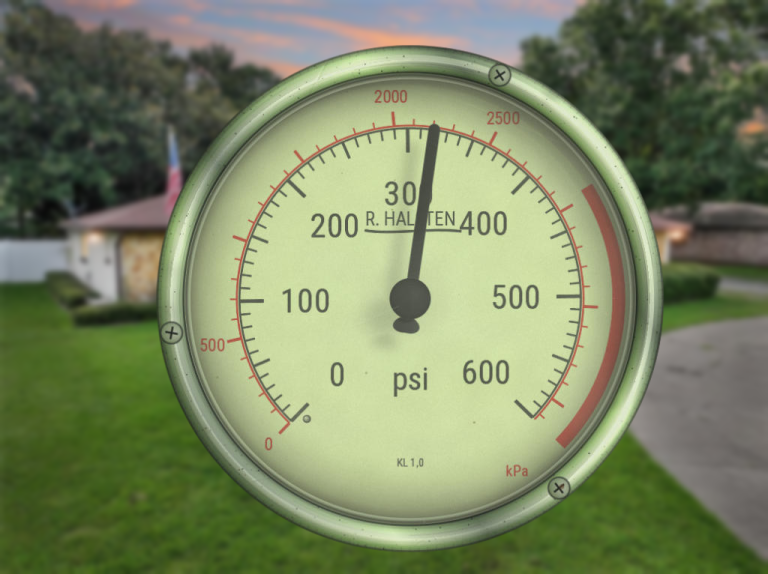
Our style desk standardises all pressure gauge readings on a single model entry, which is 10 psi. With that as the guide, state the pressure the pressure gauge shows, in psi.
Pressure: 320 psi
